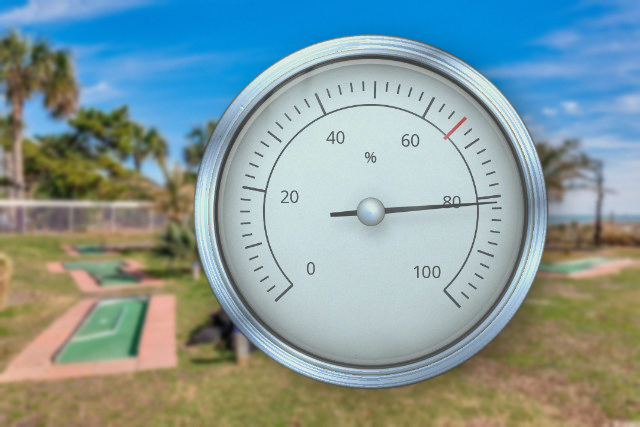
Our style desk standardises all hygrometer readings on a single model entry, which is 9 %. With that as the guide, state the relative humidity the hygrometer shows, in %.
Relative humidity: 81 %
